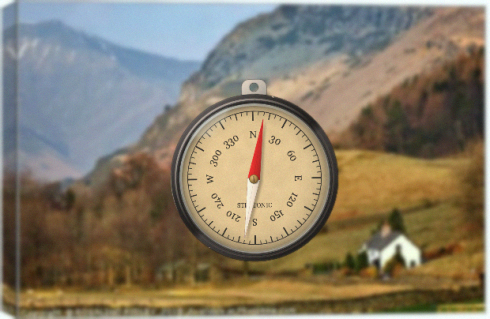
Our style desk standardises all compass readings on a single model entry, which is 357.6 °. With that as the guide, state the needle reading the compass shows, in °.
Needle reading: 10 °
